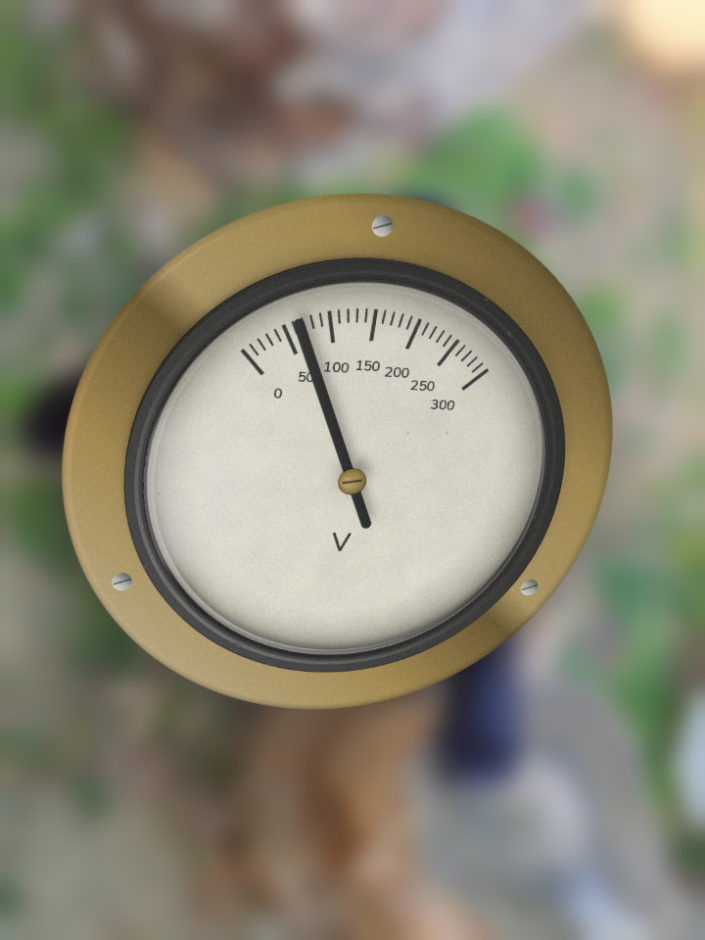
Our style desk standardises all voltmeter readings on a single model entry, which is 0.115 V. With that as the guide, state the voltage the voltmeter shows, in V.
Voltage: 65 V
